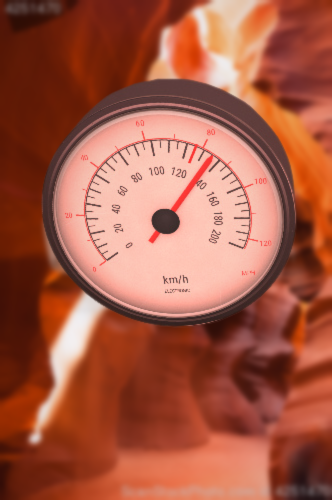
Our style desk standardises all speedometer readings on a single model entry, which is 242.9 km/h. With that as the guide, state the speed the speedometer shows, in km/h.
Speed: 135 km/h
